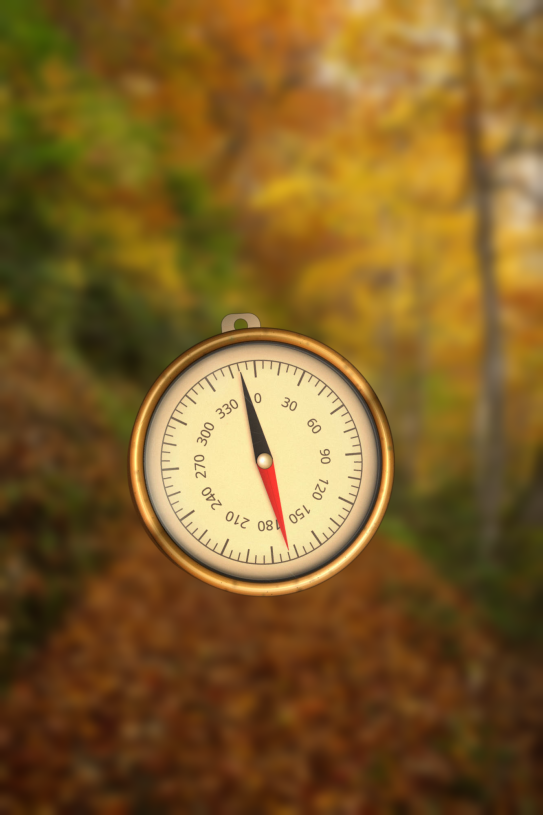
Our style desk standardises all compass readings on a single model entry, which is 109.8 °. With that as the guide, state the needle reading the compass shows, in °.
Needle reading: 170 °
